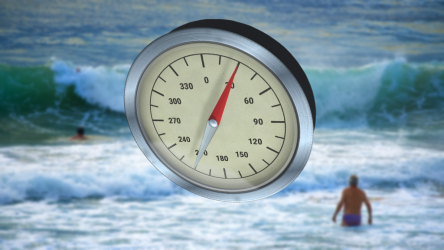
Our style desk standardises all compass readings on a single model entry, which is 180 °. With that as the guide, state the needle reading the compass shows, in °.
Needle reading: 30 °
